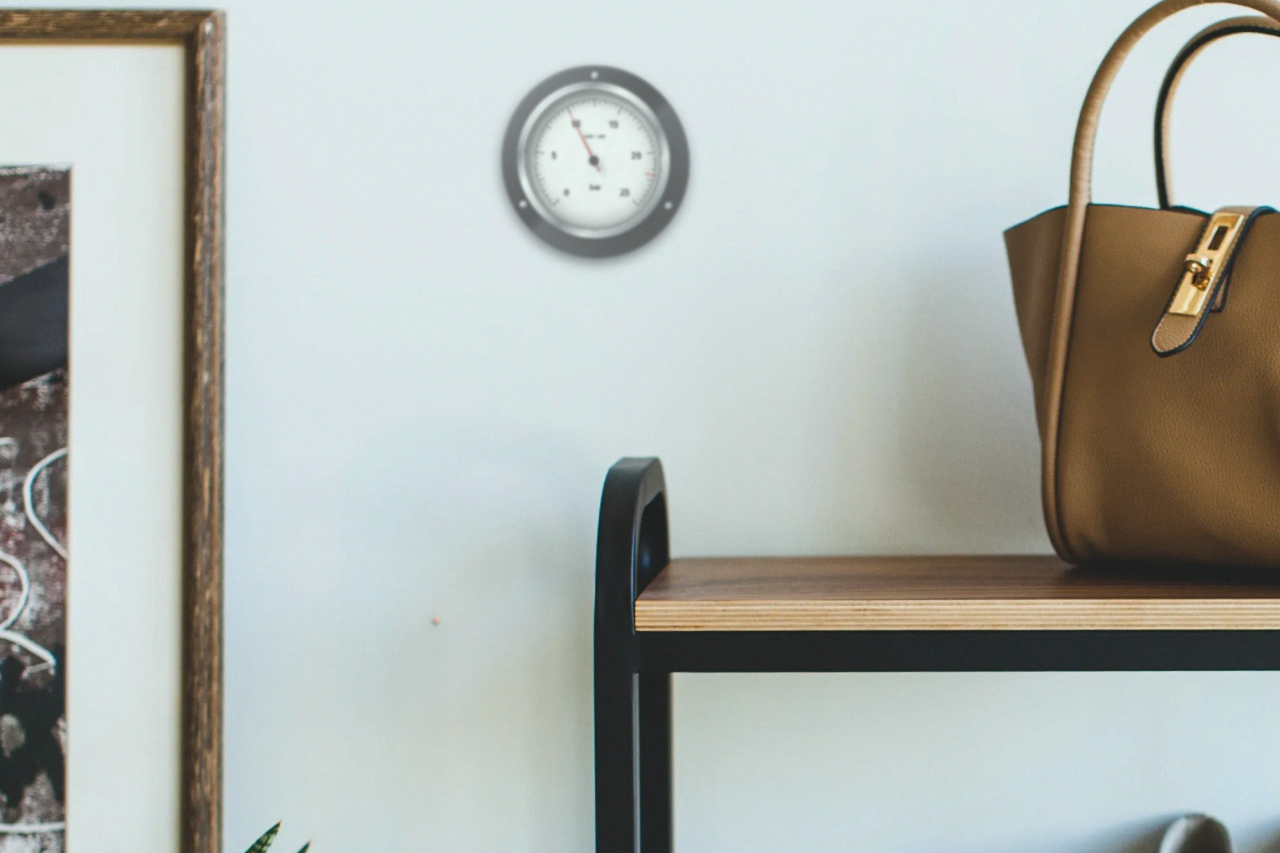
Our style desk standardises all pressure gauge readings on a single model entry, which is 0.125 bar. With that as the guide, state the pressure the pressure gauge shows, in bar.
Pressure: 10 bar
